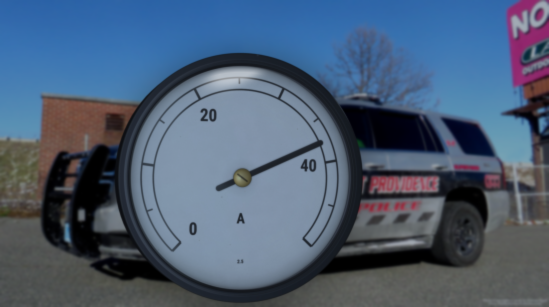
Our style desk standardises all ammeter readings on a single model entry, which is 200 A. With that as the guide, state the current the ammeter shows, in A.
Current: 37.5 A
